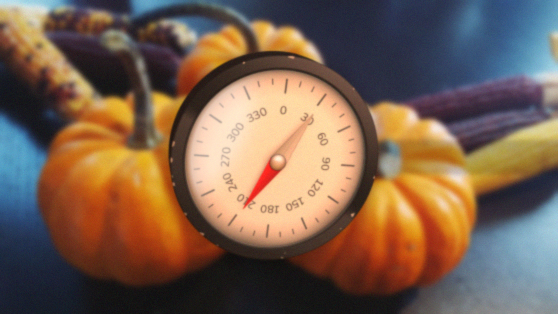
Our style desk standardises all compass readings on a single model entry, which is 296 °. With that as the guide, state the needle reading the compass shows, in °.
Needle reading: 210 °
